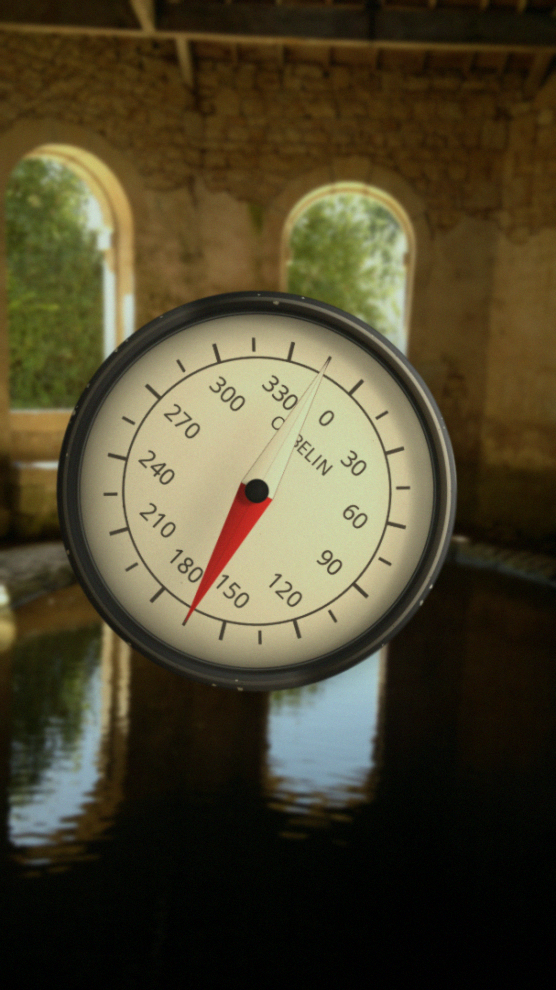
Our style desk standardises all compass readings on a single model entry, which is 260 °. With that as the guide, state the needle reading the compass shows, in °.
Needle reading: 165 °
